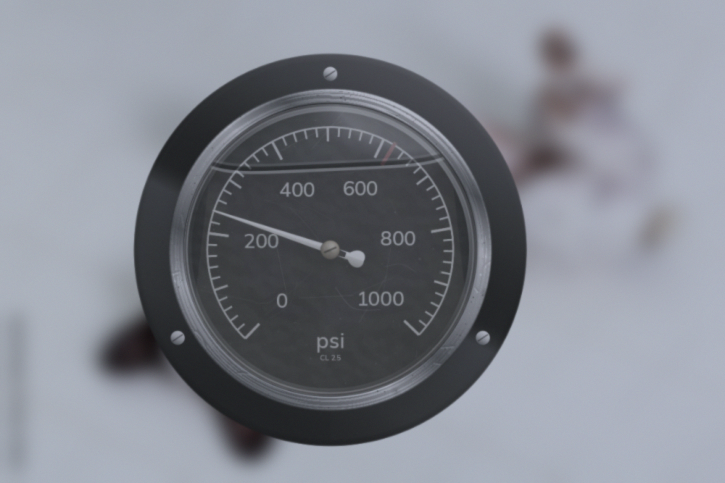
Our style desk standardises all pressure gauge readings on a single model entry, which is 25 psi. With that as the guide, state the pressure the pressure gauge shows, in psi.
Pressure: 240 psi
